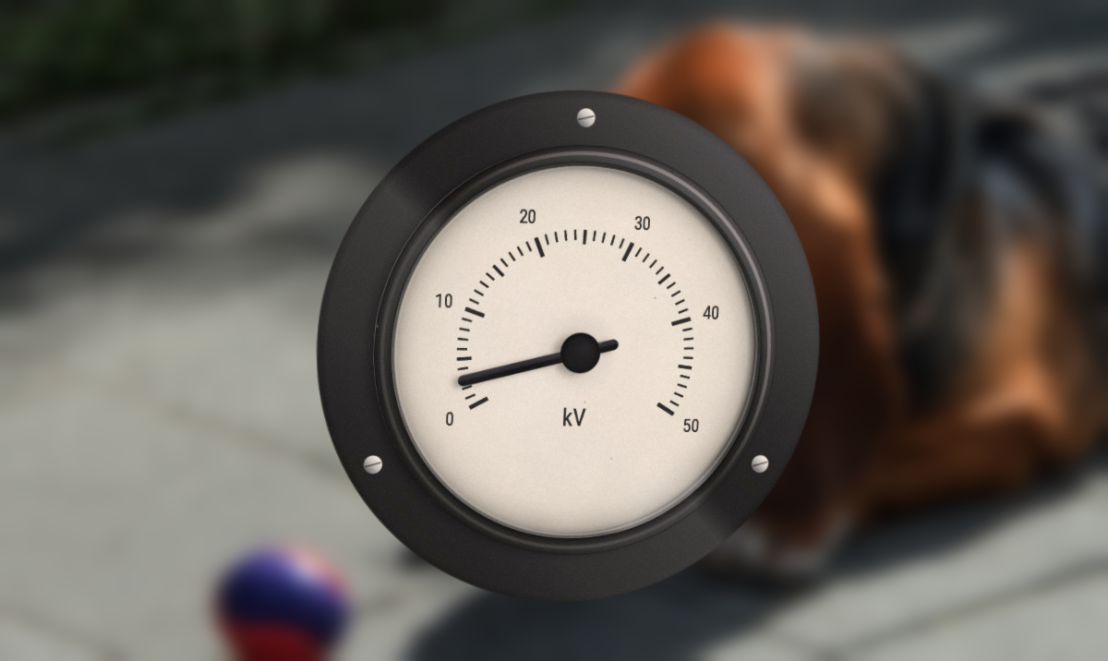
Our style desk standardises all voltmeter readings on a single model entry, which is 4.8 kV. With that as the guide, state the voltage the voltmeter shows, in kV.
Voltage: 3 kV
